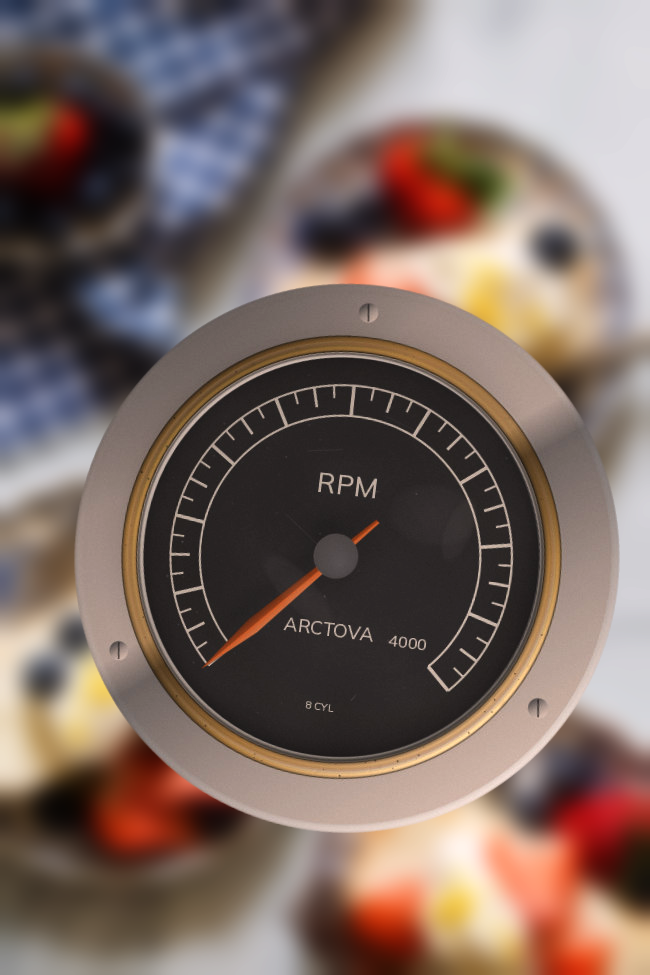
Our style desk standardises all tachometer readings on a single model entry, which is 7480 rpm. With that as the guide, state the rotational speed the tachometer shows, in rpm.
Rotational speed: 0 rpm
